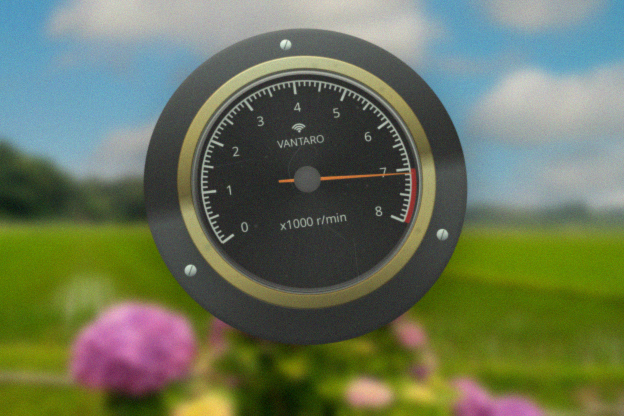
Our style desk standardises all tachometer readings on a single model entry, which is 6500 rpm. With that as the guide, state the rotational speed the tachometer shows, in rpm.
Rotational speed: 7100 rpm
